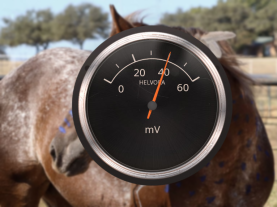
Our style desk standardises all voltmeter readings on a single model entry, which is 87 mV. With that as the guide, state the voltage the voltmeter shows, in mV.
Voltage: 40 mV
